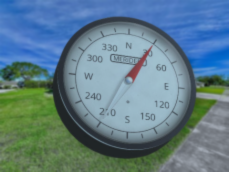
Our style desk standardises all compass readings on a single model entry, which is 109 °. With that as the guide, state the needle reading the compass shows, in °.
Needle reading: 30 °
